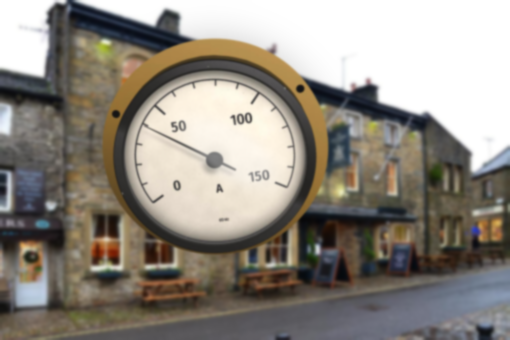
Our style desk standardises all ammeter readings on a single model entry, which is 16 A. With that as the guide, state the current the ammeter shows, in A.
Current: 40 A
